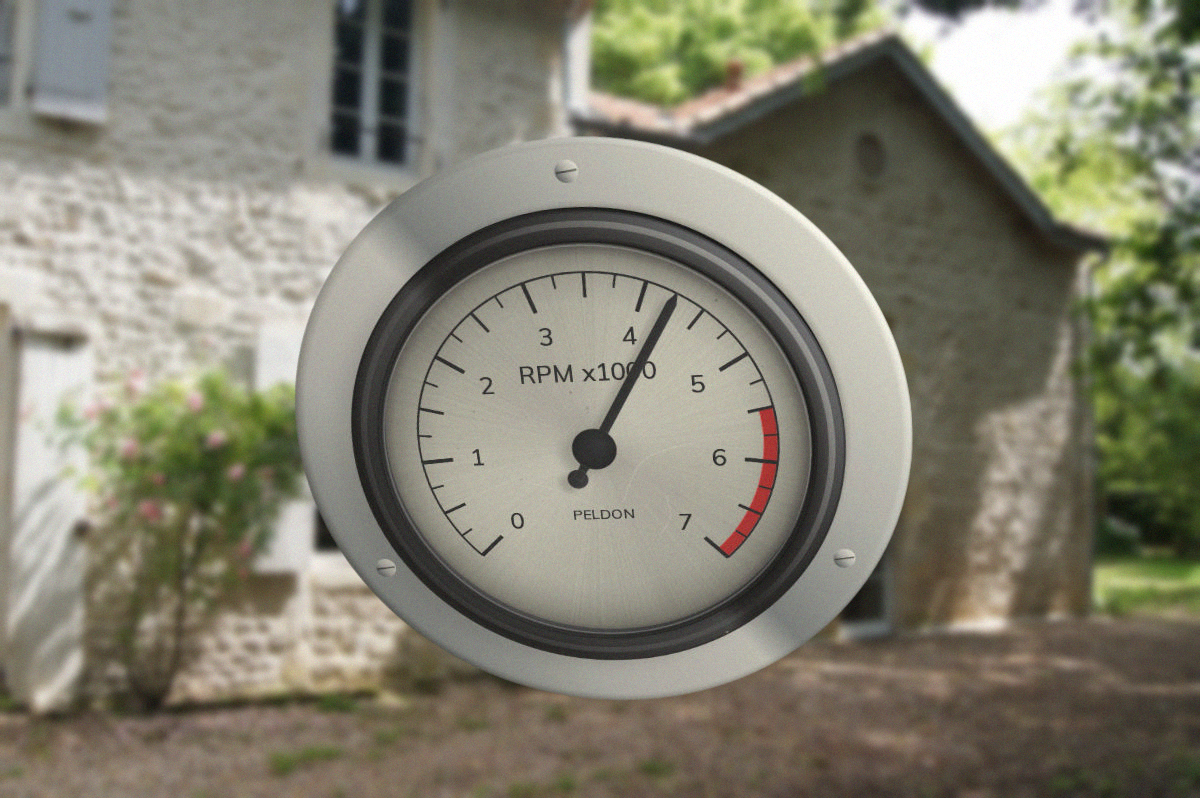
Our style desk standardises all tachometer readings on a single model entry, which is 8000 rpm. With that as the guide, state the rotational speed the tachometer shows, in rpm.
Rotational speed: 4250 rpm
